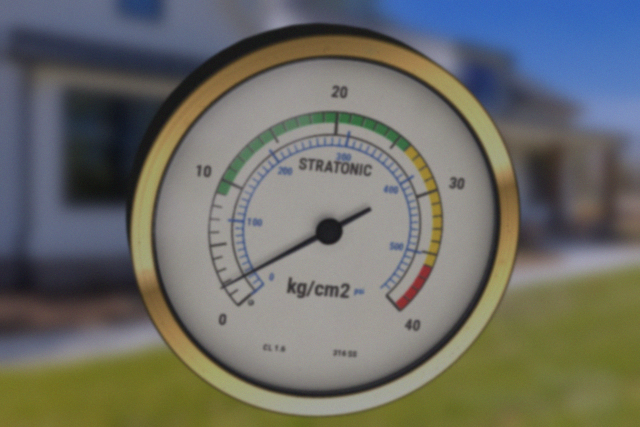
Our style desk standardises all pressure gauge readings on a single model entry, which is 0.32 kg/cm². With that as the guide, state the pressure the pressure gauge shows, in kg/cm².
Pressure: 2 kg/cm²
